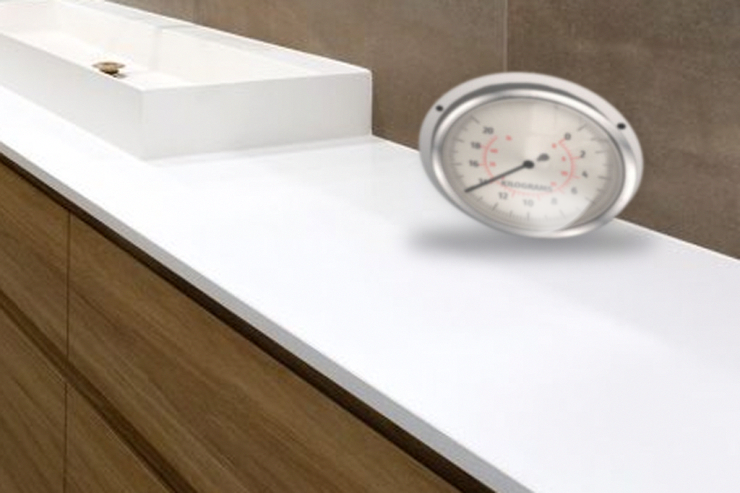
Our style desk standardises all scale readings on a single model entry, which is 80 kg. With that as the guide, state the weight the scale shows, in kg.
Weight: 14 kg
